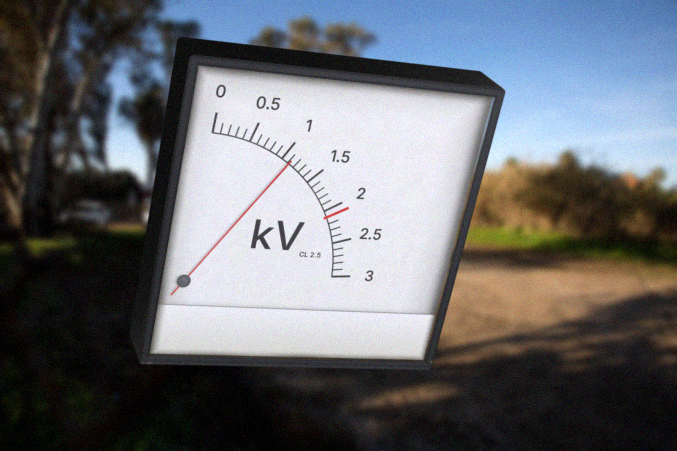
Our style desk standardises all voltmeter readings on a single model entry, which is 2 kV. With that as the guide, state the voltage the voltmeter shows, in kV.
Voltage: 1.1 kV
